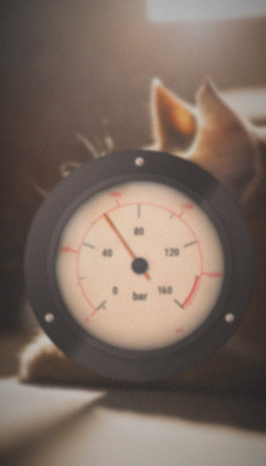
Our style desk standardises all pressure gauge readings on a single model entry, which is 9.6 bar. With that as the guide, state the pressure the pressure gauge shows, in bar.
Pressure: 60 bar
